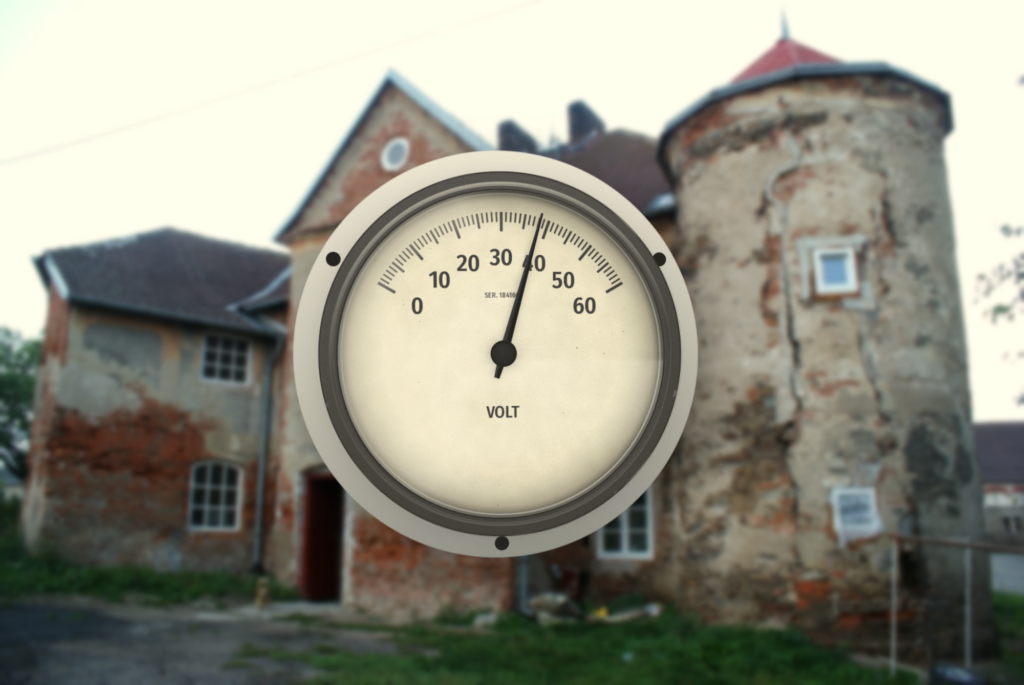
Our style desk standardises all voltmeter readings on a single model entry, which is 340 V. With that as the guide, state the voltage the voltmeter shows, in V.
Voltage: 38 V
